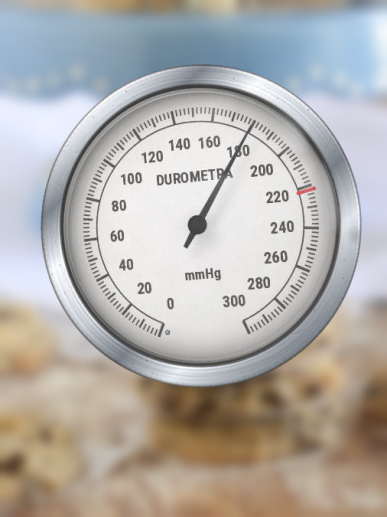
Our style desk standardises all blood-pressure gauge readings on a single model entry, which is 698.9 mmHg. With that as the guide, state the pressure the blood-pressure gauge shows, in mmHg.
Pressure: 180 mmHg
